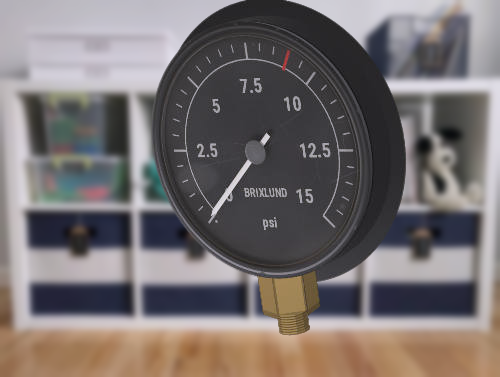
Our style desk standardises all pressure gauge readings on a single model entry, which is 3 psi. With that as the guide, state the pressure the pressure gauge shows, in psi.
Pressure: 0 psi
